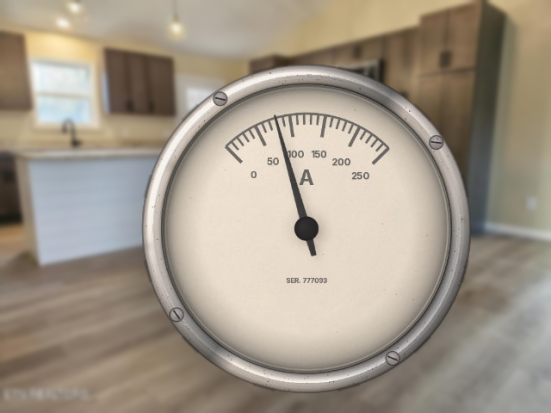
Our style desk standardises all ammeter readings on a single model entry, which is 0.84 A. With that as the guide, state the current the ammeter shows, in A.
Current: 80 A
